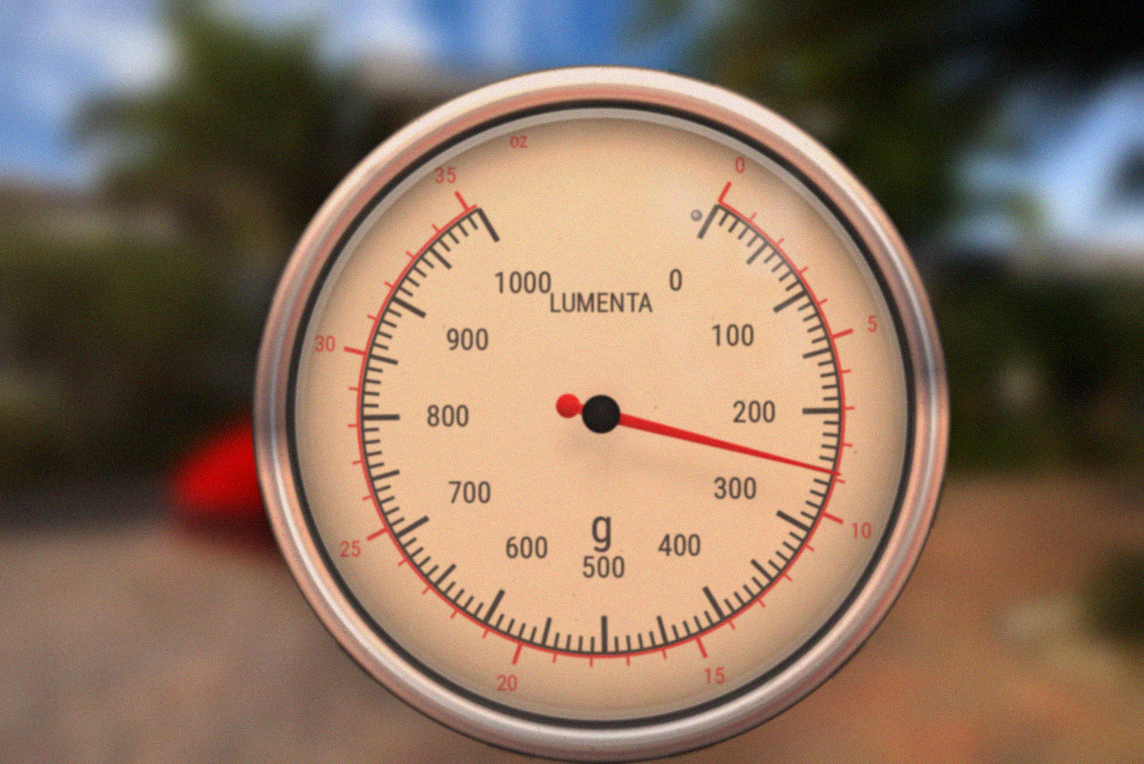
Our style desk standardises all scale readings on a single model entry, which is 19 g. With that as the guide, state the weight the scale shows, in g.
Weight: 250 g
